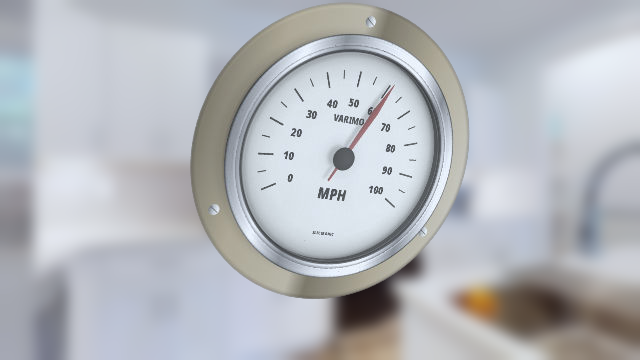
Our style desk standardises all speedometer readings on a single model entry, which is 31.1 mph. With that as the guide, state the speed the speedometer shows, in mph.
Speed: 60 mph
